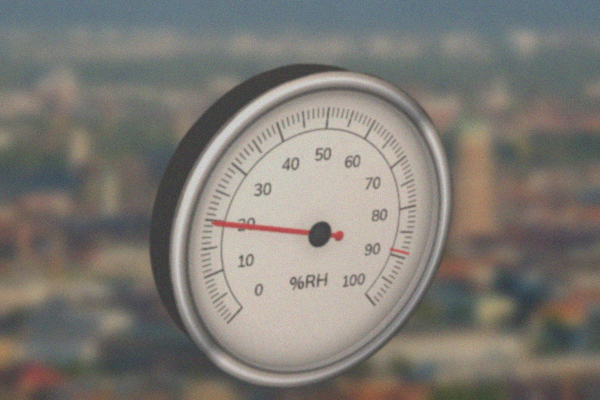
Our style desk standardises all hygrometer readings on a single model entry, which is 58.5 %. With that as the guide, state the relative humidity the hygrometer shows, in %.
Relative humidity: 20 %
